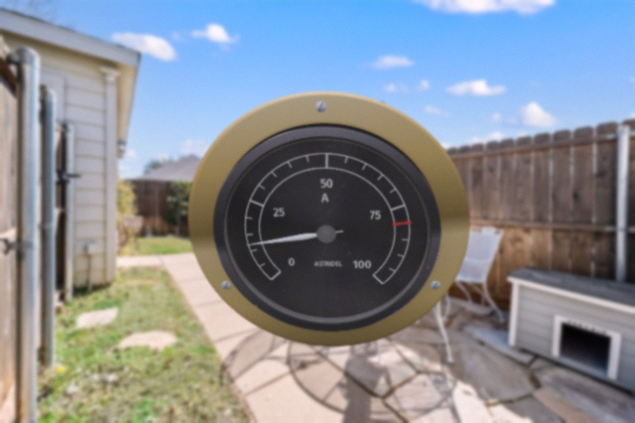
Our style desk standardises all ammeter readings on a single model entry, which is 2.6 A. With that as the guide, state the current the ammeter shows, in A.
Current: 12.5 A
